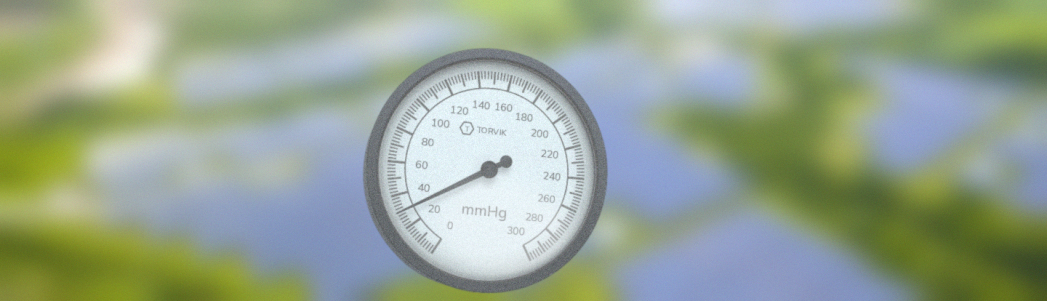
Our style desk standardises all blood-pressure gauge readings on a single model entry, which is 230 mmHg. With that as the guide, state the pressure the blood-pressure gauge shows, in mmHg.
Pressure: 30 mmHg
